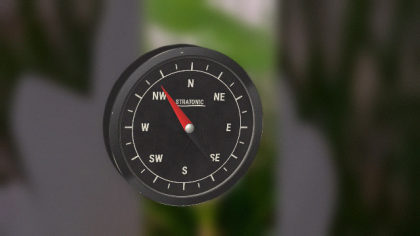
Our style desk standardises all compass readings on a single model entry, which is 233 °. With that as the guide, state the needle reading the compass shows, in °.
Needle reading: 322.5 °
